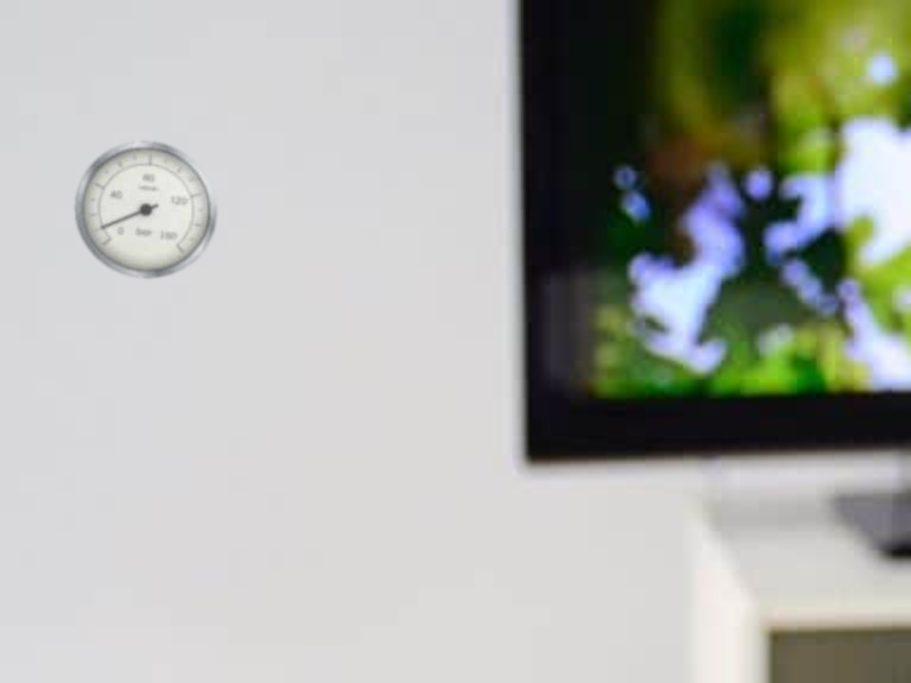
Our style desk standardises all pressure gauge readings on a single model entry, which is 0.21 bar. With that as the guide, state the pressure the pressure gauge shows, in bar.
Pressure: 10 bar
